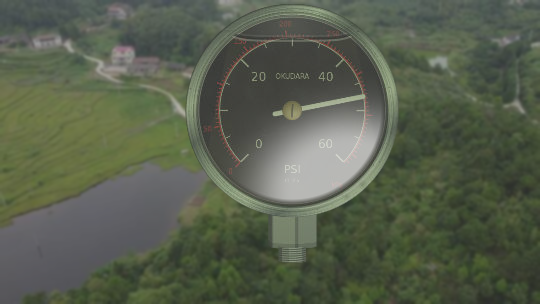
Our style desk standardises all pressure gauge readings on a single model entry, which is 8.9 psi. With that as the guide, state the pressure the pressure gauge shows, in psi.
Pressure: 47.5 psi
